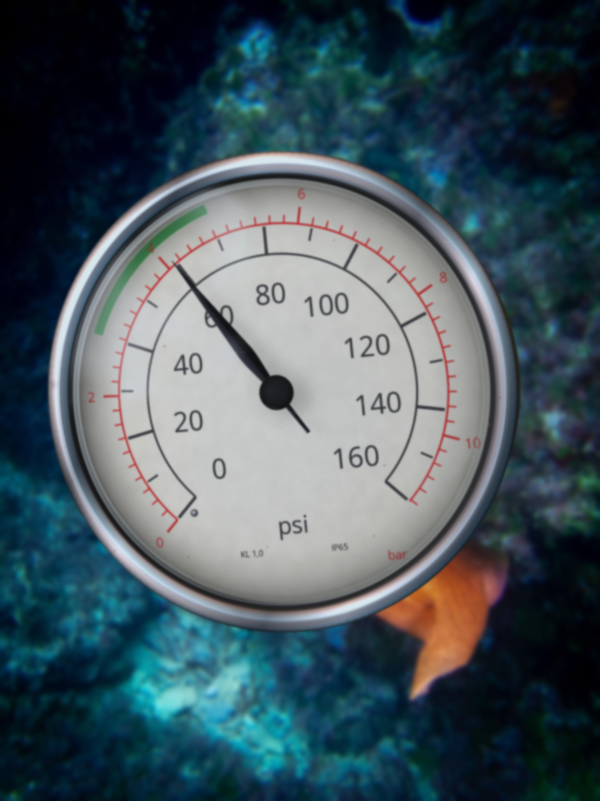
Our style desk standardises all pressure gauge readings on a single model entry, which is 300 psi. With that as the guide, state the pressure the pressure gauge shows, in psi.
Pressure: 60 psi
